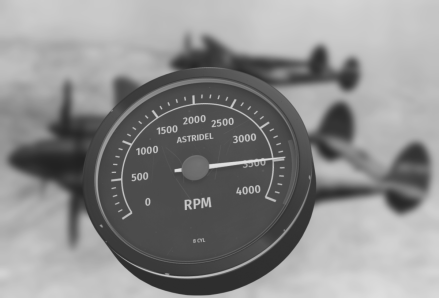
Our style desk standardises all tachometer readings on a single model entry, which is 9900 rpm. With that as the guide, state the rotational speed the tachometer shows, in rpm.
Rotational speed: 3500 rpm
